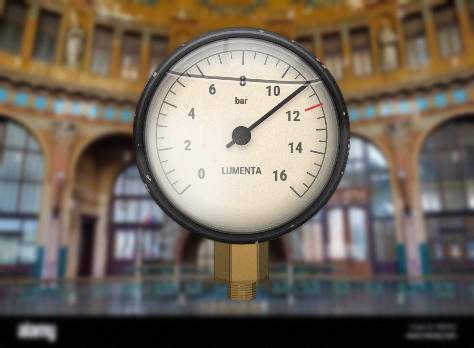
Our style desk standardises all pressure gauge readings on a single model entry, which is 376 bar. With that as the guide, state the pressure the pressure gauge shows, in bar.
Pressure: 11 bar
